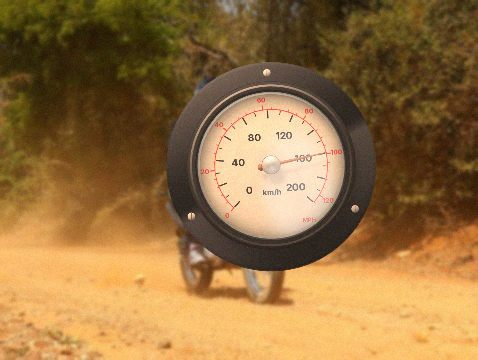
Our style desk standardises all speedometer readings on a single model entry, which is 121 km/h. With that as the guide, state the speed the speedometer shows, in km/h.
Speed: 160 km/h
